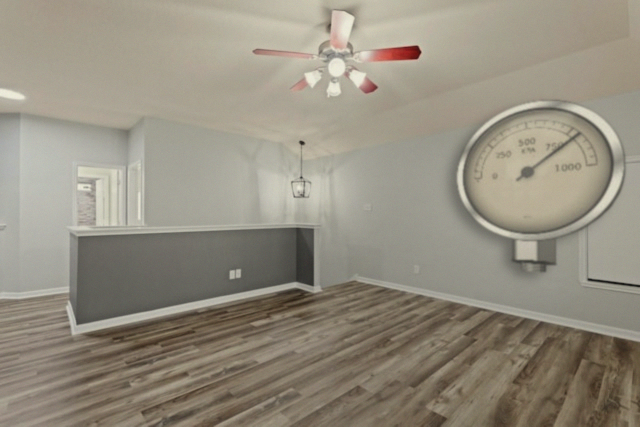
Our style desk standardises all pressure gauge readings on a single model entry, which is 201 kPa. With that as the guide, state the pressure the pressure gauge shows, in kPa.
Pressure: 800 kPa
